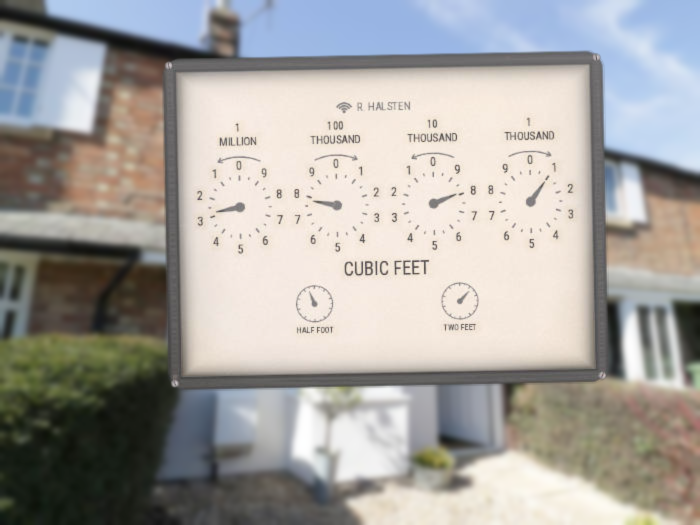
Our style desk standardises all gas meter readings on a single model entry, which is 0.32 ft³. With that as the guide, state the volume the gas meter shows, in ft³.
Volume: 278100 ft³
